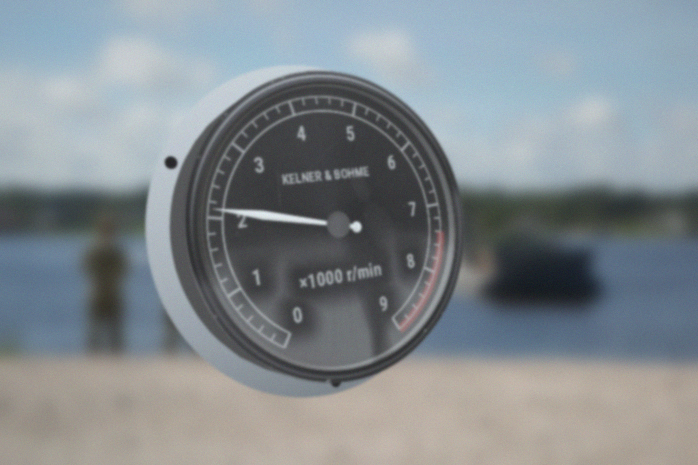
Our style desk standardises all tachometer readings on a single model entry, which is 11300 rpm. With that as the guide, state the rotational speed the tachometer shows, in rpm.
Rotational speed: 2100 rpm
